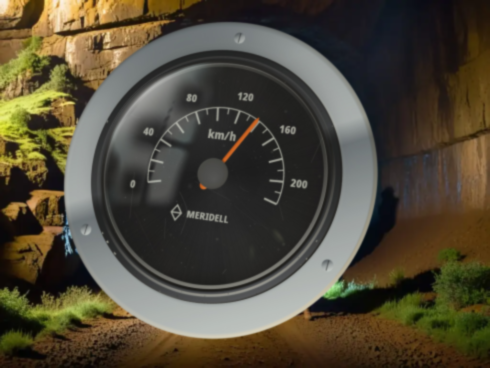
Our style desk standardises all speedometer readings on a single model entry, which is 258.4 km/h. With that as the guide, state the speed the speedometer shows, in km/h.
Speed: 140 km/h
